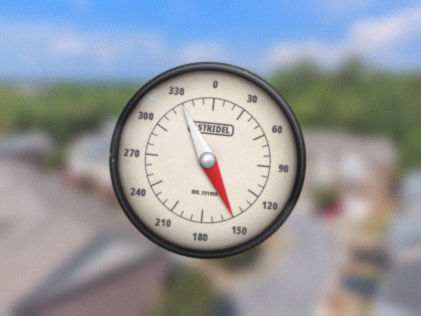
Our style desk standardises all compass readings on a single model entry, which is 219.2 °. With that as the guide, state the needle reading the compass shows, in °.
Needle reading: 150 °
